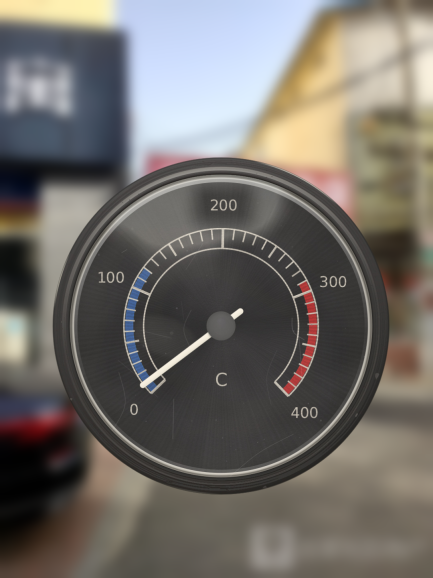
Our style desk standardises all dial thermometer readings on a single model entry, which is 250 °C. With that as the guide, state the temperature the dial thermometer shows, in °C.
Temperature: 10 °C
